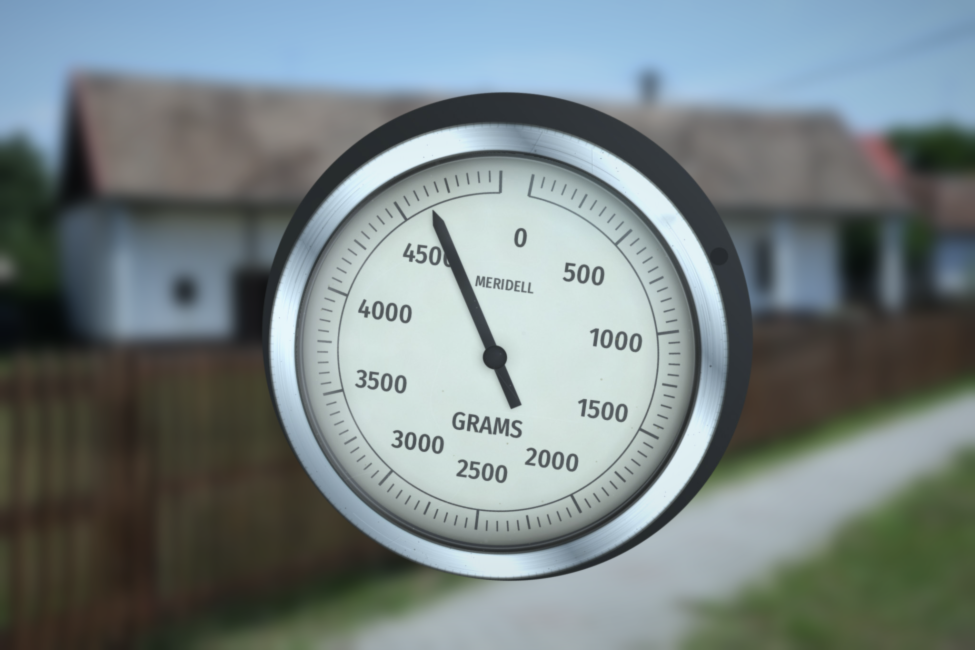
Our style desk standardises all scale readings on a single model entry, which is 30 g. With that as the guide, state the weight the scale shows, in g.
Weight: 4650 g
